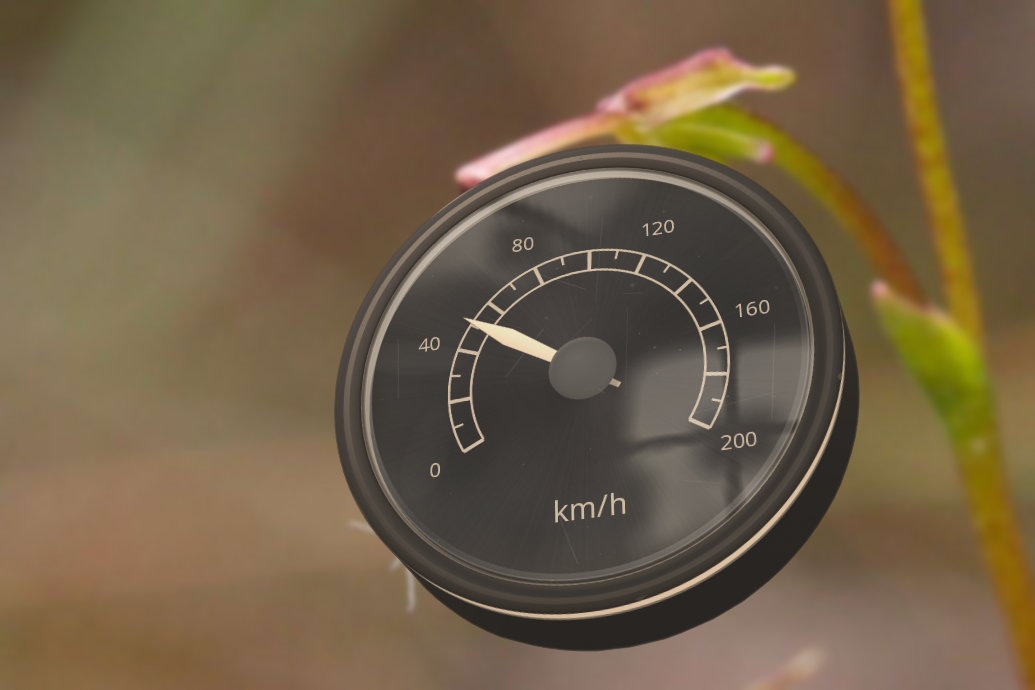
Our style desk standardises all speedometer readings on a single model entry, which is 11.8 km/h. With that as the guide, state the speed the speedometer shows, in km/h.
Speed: 50 km/h
